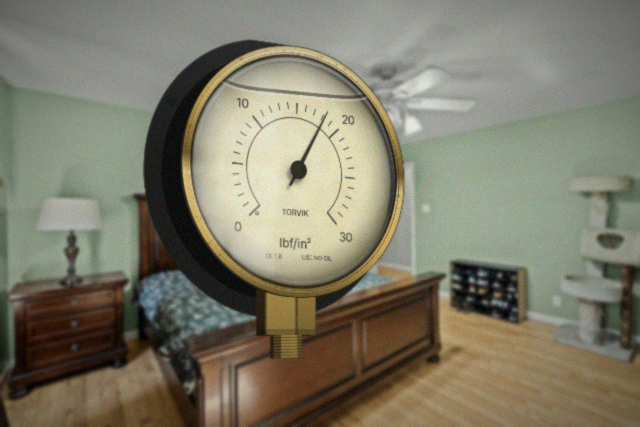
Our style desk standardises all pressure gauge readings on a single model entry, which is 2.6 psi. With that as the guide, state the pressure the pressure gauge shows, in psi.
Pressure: 18 psi
